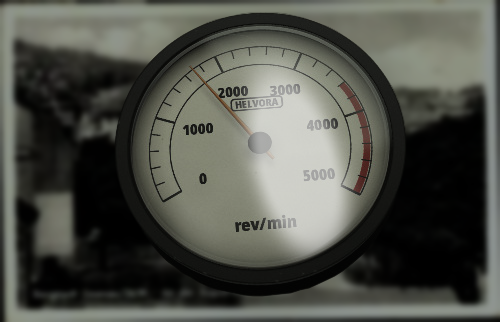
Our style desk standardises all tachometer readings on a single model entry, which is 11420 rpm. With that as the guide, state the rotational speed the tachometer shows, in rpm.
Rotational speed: 1700 rpm
